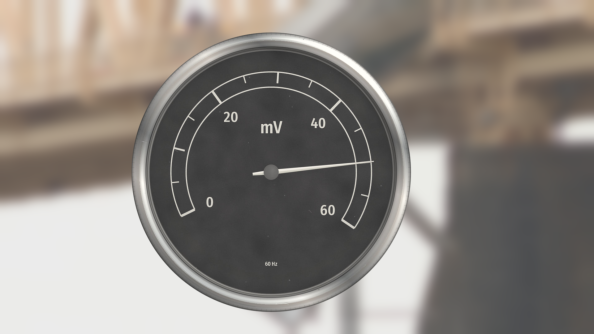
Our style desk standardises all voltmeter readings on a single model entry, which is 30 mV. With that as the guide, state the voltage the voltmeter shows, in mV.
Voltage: 50 mV
